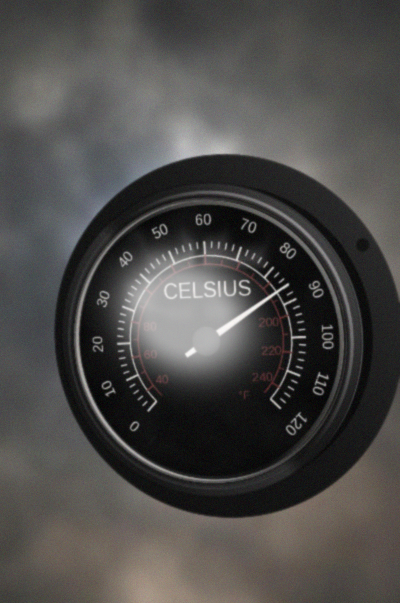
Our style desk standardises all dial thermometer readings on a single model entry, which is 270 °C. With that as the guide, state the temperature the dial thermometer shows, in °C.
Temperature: 86 °C
